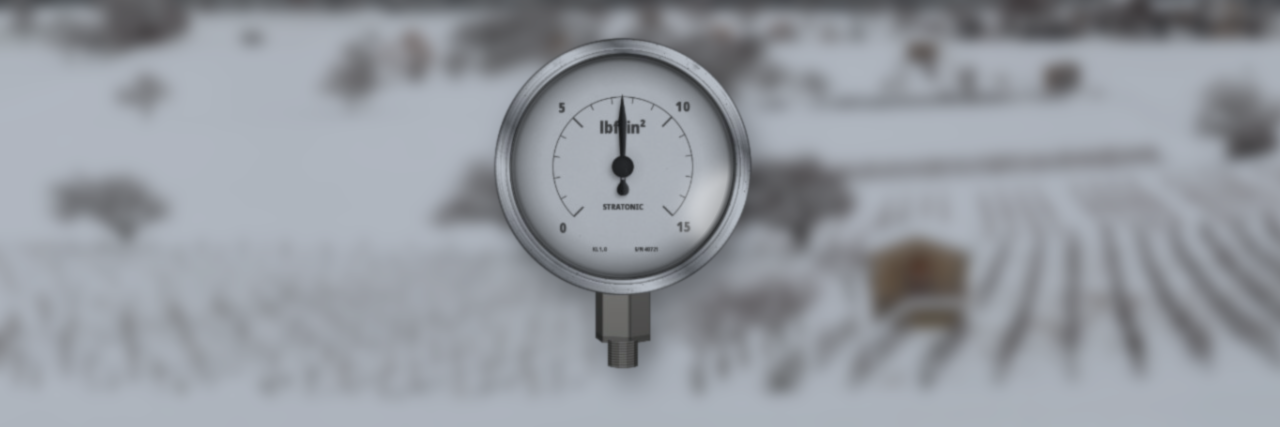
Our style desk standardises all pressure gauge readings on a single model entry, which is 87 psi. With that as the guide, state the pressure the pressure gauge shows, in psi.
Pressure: 7.5 psi
